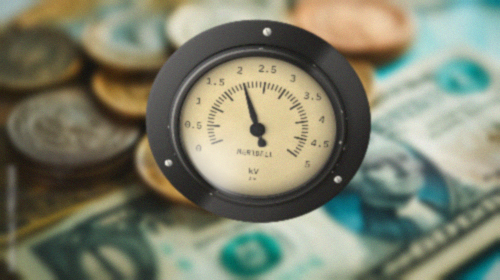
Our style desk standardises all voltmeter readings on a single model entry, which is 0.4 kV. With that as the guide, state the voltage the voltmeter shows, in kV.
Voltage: 2 kV
